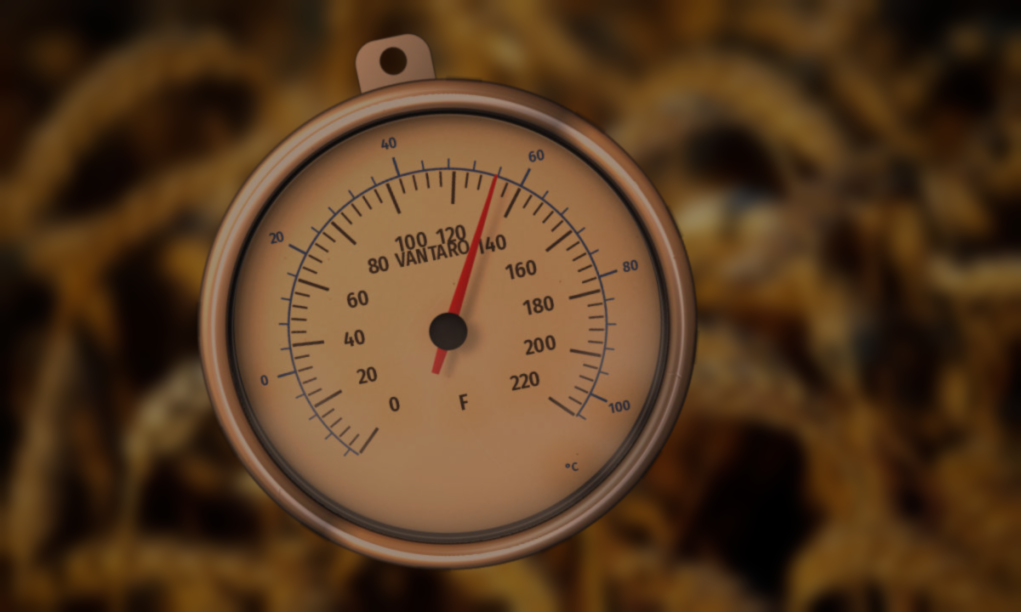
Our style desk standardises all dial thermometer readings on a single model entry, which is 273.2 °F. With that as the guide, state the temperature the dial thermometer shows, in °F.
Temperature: 132 °F
